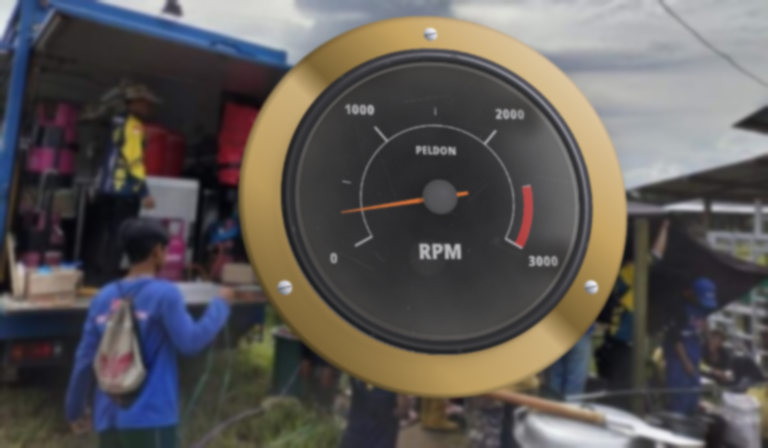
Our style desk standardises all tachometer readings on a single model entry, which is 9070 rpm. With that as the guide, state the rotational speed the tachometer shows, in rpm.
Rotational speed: 250 rpm
